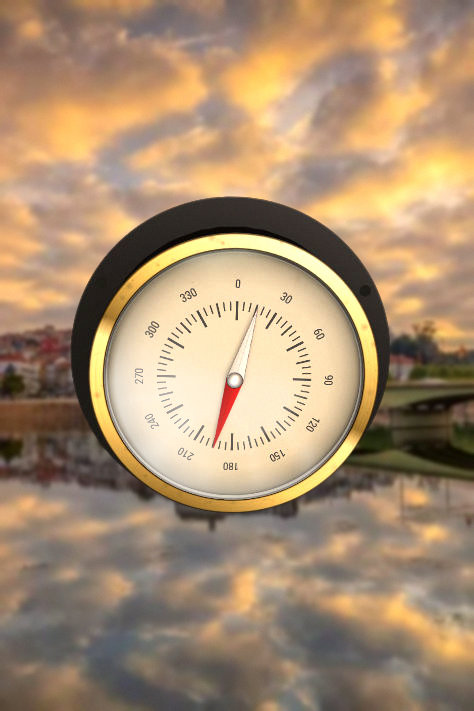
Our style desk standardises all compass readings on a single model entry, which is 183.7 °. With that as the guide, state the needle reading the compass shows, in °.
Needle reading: 195 °
